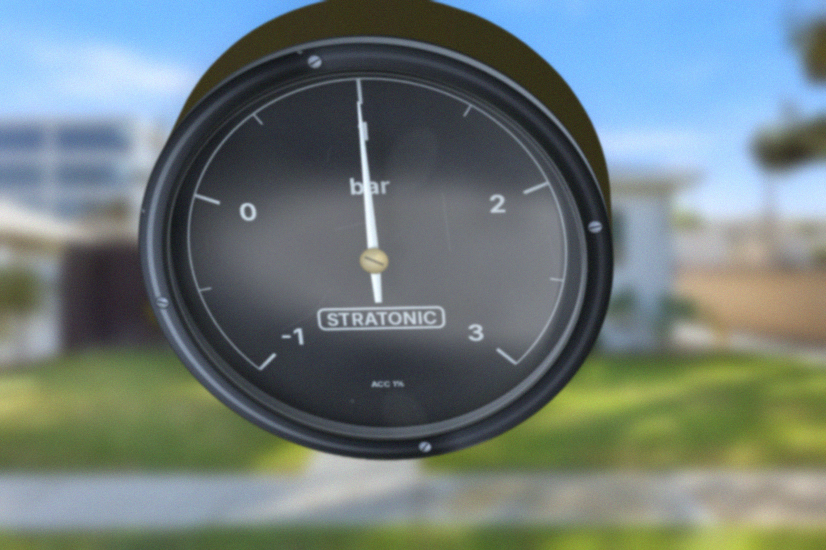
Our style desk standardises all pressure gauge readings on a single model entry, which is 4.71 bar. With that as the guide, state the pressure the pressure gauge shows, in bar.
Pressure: 1 bar
